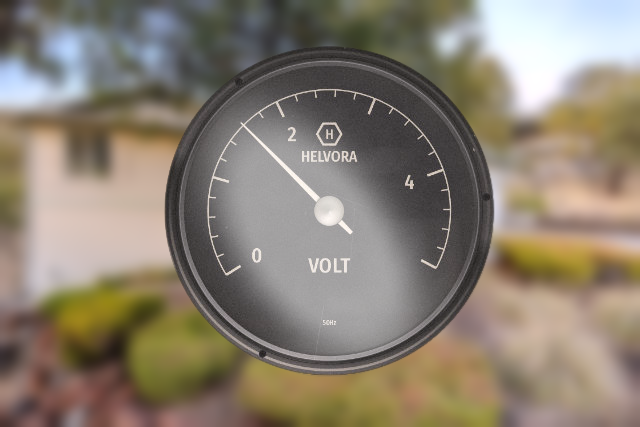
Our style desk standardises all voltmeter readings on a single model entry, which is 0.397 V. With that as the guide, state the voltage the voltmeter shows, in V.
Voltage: 1.6 V
